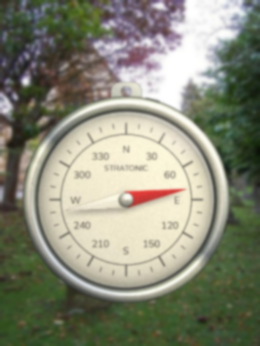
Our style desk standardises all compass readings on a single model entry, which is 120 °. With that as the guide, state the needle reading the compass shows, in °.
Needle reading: 80 °
